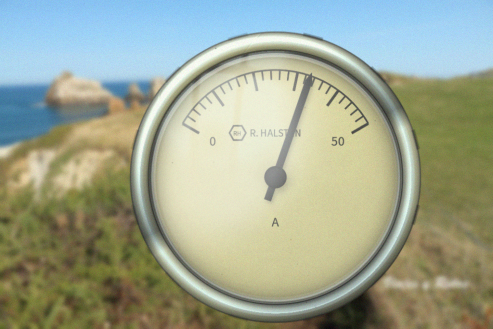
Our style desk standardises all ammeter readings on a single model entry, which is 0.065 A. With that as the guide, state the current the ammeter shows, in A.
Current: 33 A
